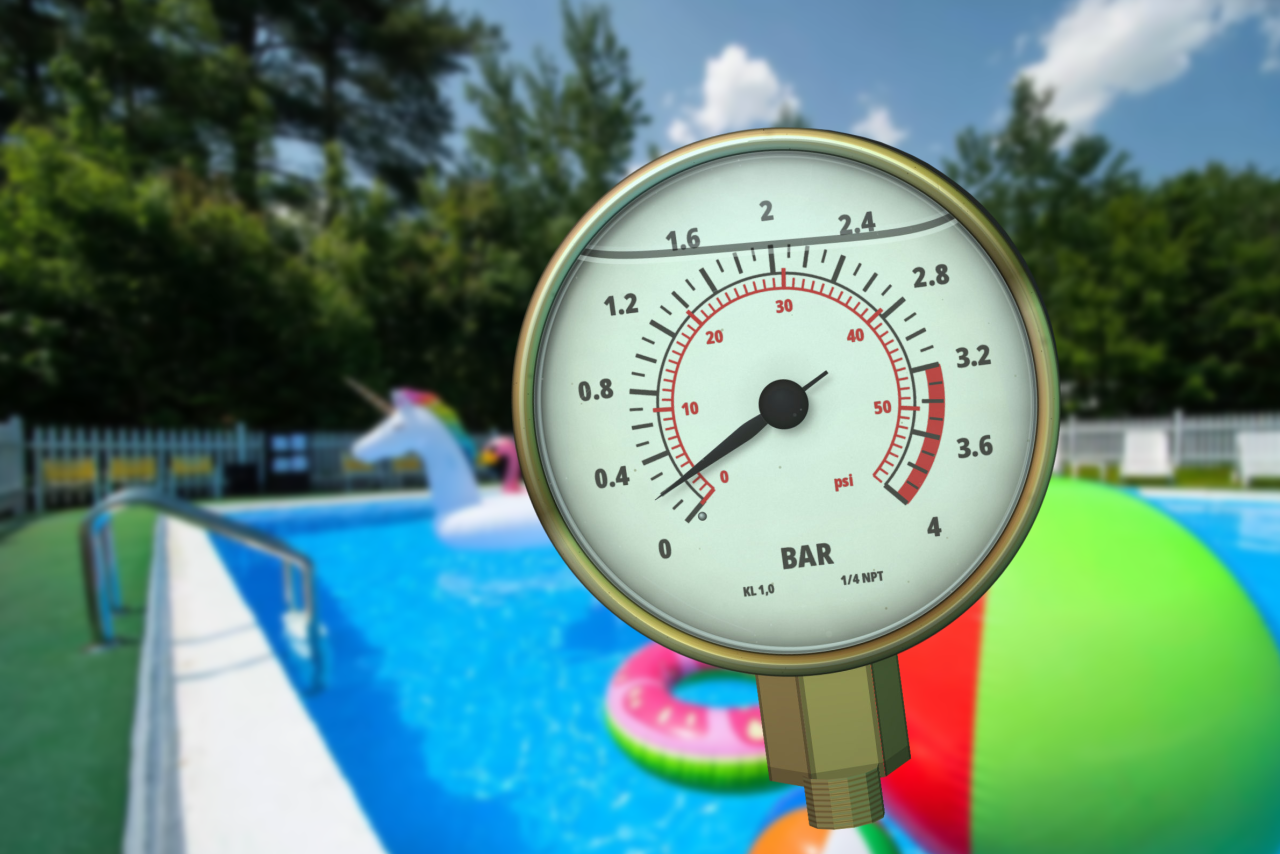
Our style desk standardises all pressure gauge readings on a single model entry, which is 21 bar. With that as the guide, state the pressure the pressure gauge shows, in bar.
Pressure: 0.2 bar
